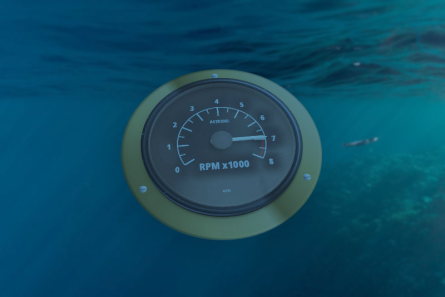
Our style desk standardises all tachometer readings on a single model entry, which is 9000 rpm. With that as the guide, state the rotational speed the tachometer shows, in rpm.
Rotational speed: 7000 rpm
